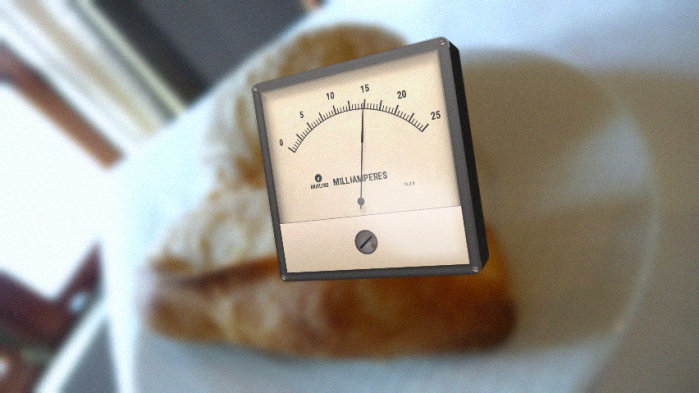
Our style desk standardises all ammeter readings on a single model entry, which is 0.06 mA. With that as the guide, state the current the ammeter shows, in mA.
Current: 15 mA
